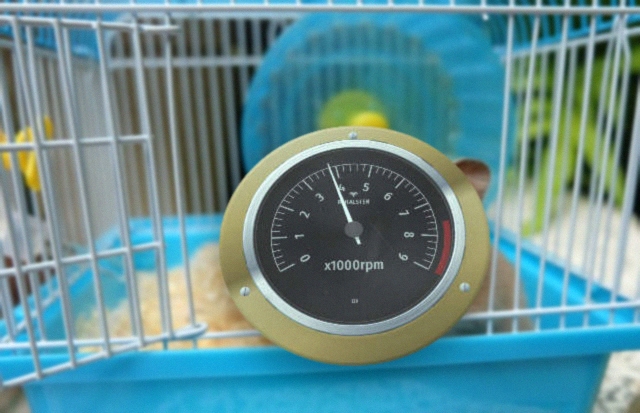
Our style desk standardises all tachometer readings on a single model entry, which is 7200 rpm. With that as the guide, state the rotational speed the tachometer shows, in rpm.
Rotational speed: 3800 rpm
